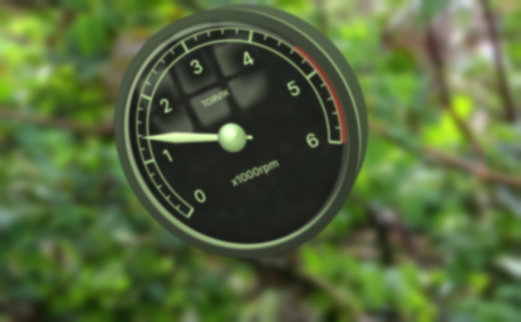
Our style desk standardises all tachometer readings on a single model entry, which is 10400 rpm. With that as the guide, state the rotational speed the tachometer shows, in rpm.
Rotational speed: 1400 rpm
